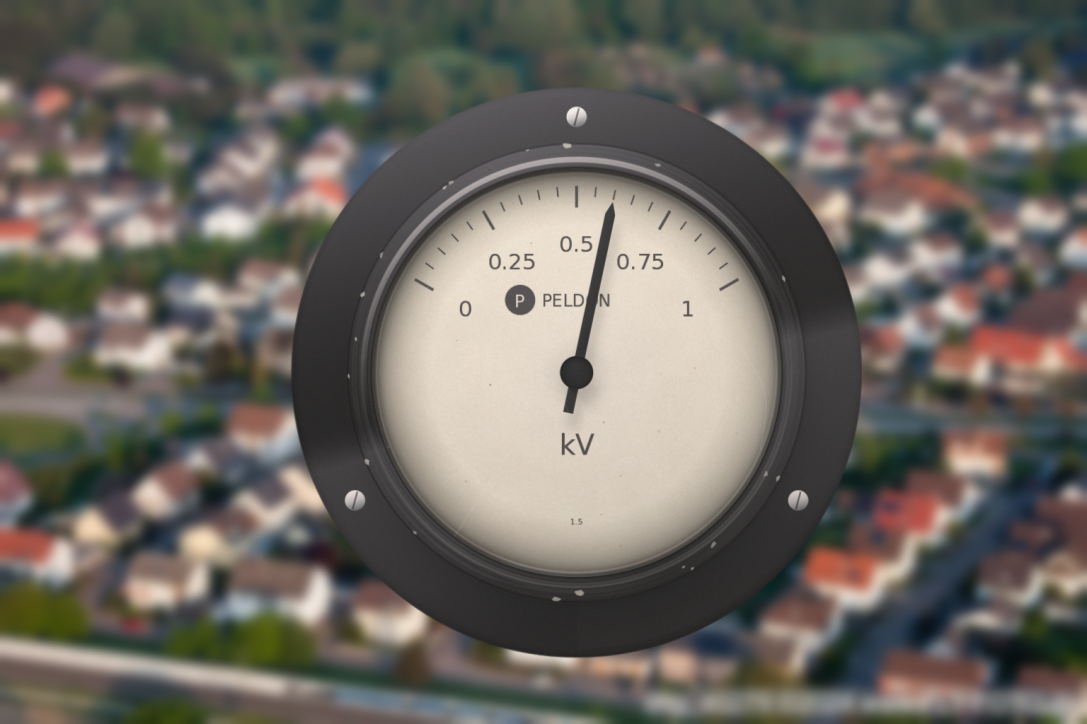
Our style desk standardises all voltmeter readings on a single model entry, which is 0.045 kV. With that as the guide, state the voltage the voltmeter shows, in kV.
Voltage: 0.6 kV
